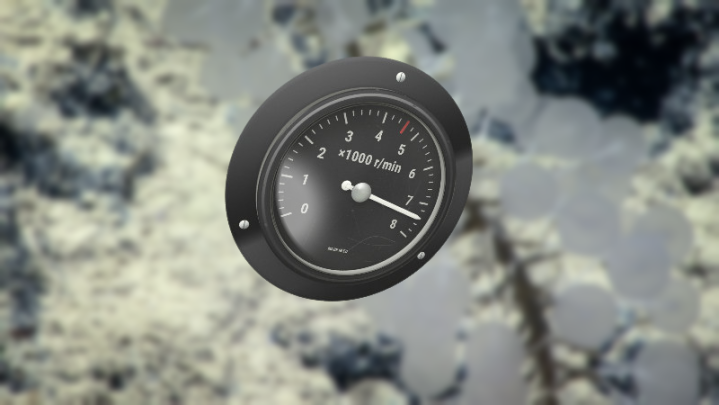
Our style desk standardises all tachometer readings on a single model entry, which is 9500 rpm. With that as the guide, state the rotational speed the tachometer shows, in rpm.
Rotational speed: 7400 rpm
